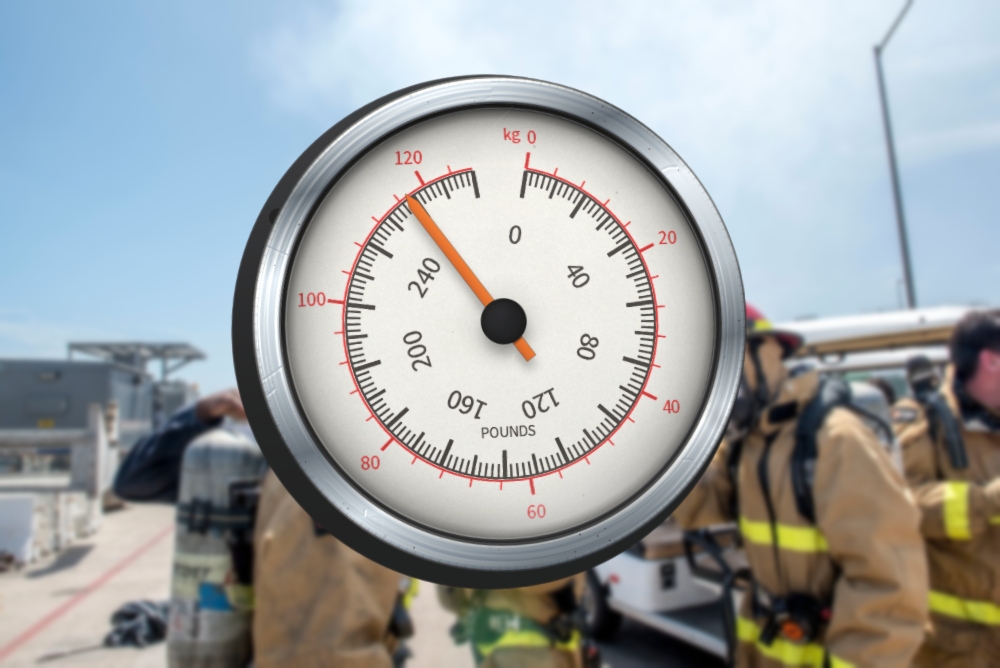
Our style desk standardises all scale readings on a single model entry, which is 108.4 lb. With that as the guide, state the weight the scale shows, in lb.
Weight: 258 lb
